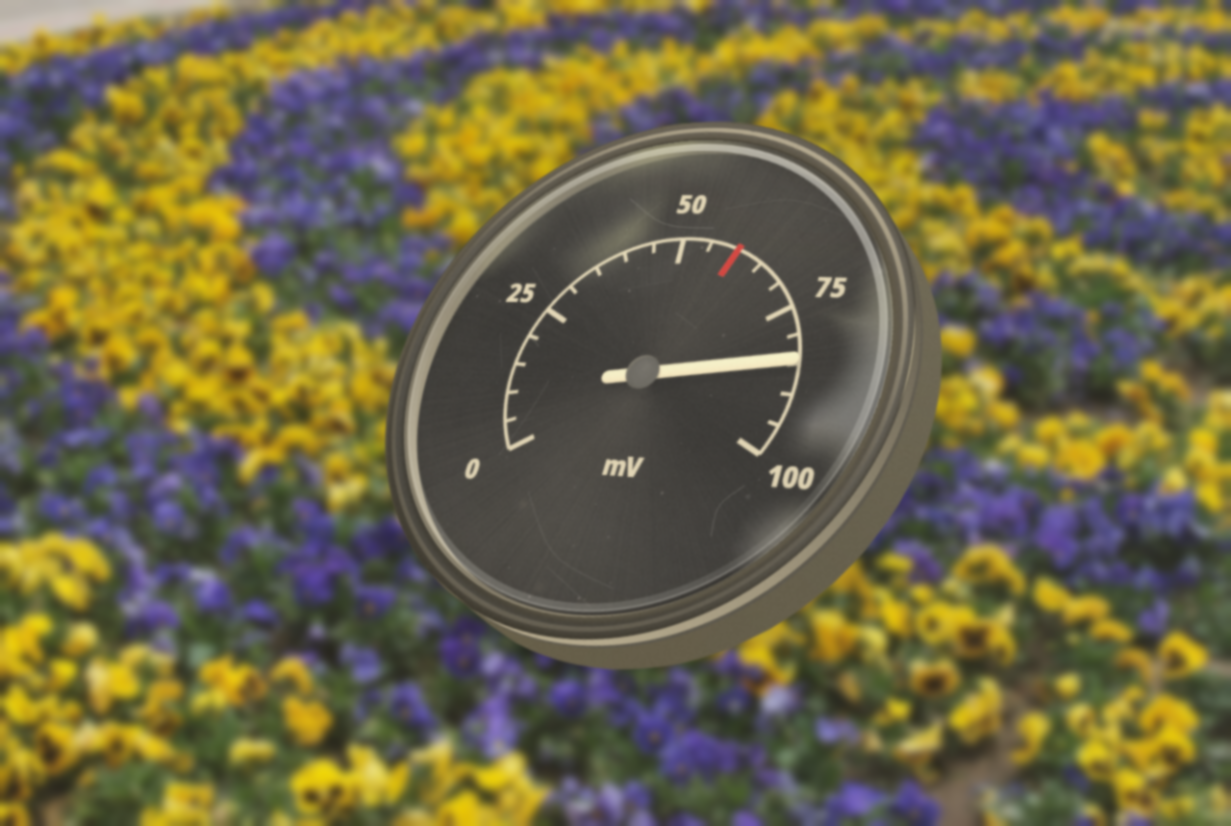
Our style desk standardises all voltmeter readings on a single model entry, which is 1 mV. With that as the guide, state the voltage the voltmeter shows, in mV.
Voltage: 85 mV
